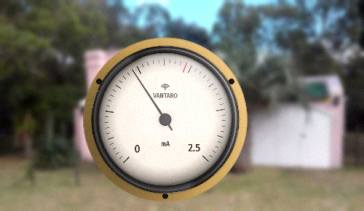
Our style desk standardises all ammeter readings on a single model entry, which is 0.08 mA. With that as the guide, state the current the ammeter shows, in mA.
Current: 0.95 mA
